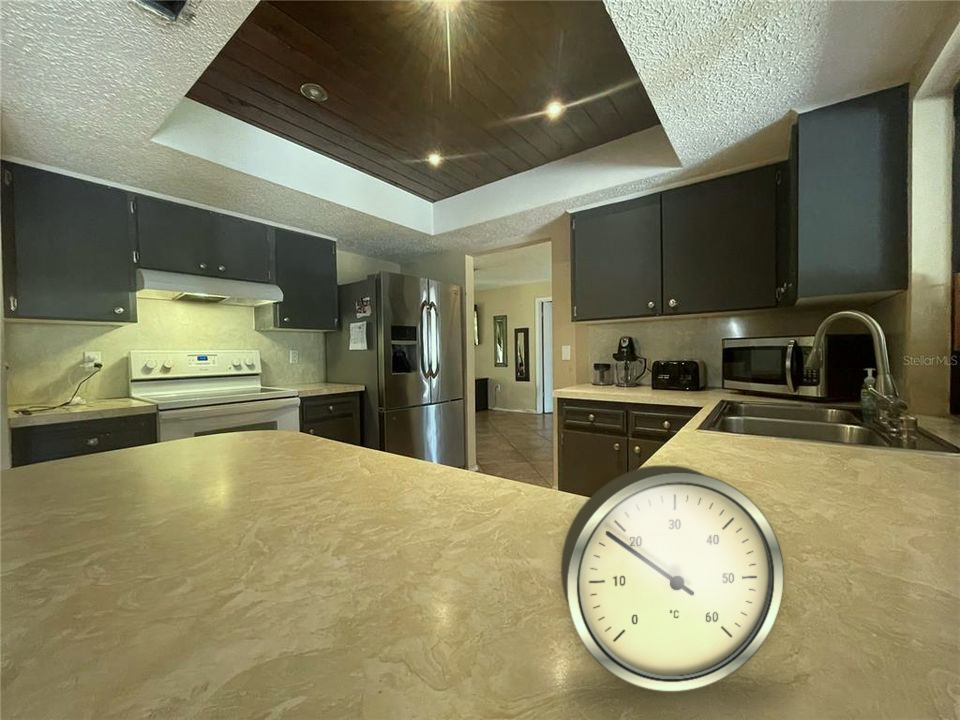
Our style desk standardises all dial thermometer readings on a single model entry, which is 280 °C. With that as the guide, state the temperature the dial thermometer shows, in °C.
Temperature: 18 °C
